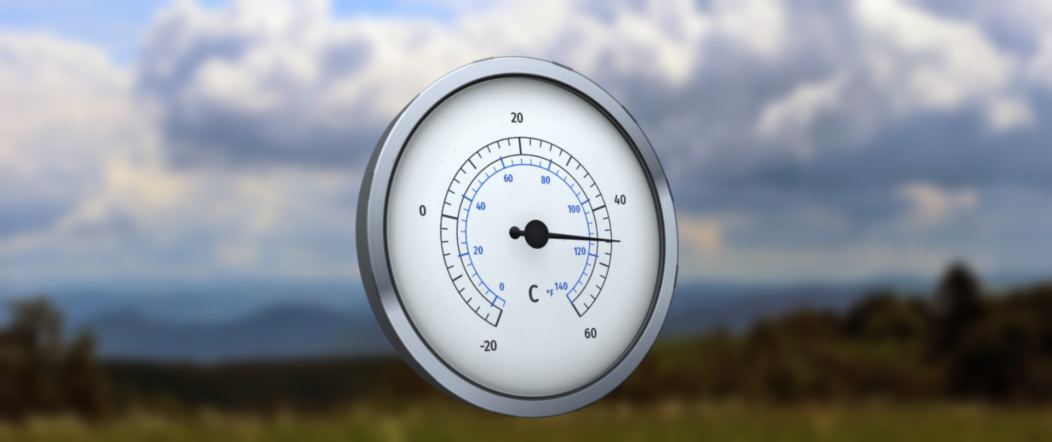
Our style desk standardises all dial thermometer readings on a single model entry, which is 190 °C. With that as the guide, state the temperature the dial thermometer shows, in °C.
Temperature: 46 °C
